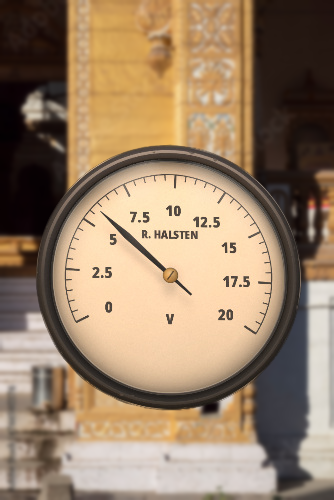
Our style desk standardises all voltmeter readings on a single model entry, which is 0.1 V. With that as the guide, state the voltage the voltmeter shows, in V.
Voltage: 5.75 V
